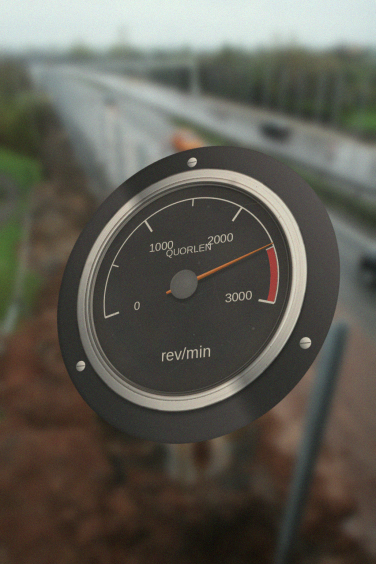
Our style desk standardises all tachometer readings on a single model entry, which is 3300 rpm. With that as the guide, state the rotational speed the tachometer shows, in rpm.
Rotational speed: 2500 rpm
